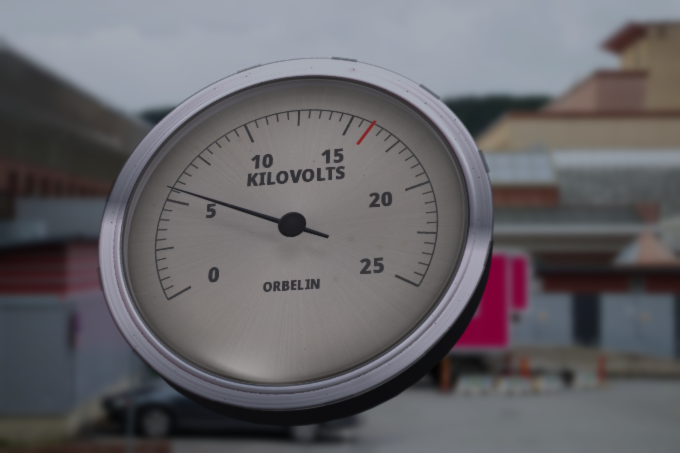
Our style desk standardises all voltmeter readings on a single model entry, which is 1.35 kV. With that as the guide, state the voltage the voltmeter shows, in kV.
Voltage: 5.5 kV
